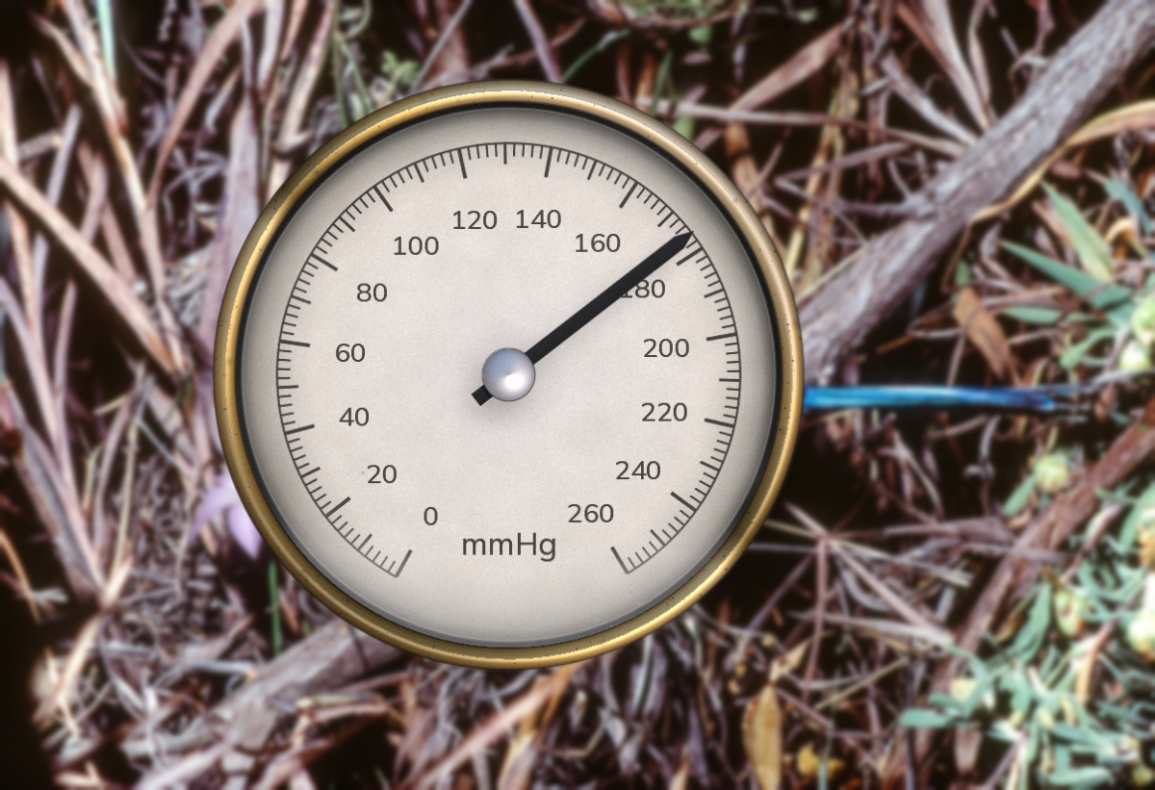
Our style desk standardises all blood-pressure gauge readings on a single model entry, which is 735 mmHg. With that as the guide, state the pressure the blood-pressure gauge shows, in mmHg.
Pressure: 176 mmHg
